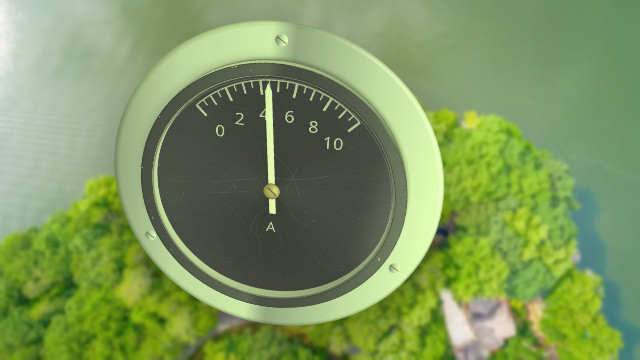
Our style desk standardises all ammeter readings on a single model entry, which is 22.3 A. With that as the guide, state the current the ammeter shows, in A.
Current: 4.5 A
